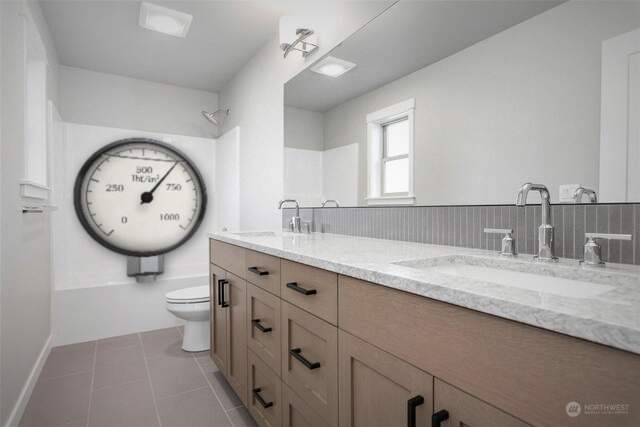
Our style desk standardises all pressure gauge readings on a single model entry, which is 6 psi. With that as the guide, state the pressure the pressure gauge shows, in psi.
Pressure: 650 psi
